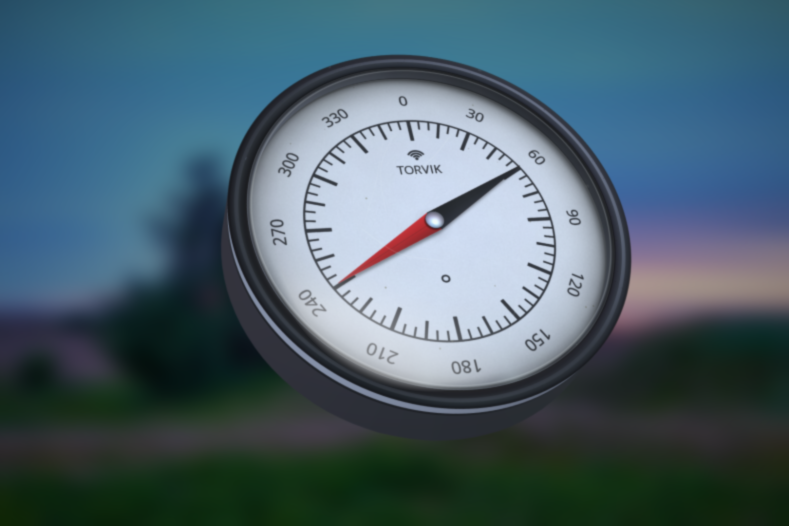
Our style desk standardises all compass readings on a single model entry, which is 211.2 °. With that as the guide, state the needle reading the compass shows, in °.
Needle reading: 240 °
